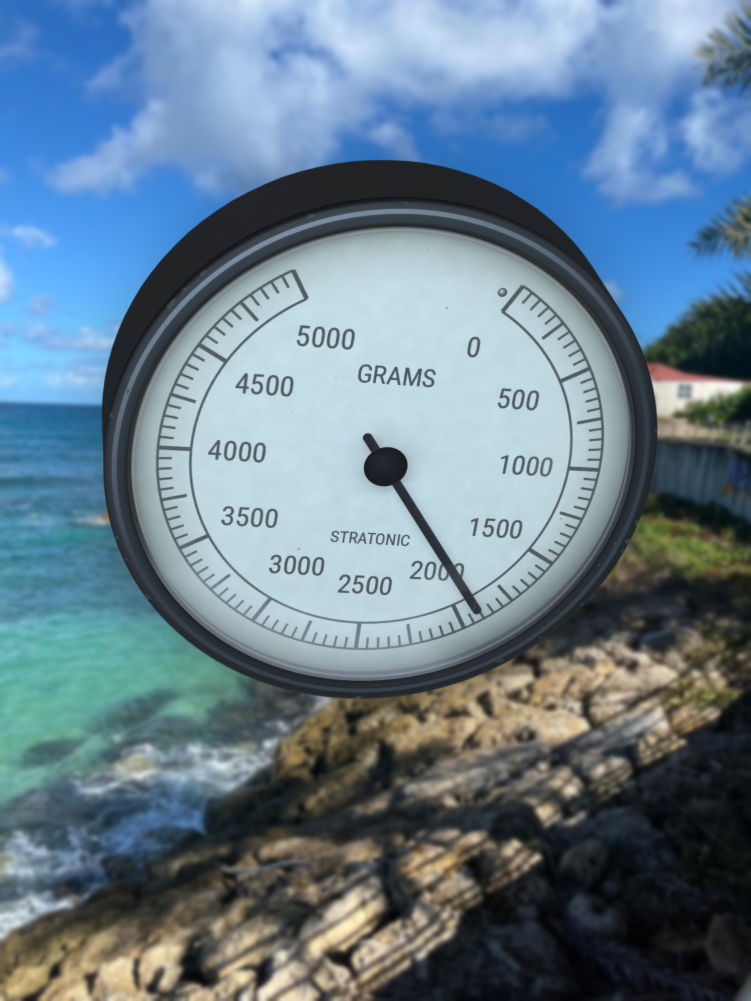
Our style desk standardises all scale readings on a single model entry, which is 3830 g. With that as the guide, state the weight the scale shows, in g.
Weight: 1900 g
